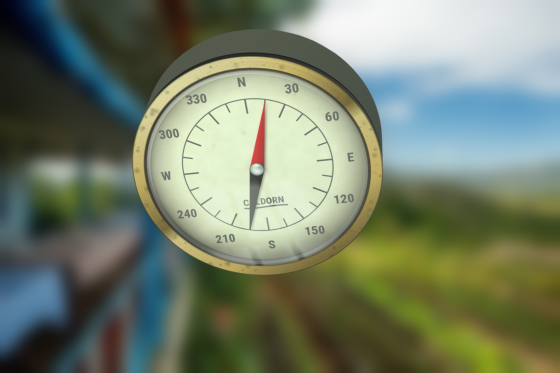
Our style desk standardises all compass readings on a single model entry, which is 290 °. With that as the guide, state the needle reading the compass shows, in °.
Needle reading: 15 °
